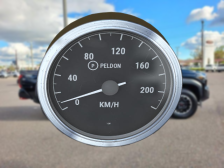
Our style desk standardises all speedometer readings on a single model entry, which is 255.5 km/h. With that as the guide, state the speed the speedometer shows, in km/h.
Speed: 10 km/h
